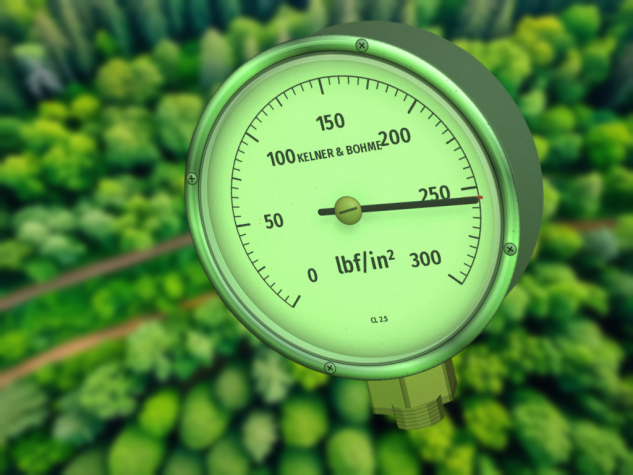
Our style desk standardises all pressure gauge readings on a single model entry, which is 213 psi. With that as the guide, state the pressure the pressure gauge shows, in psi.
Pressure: 255 psi
